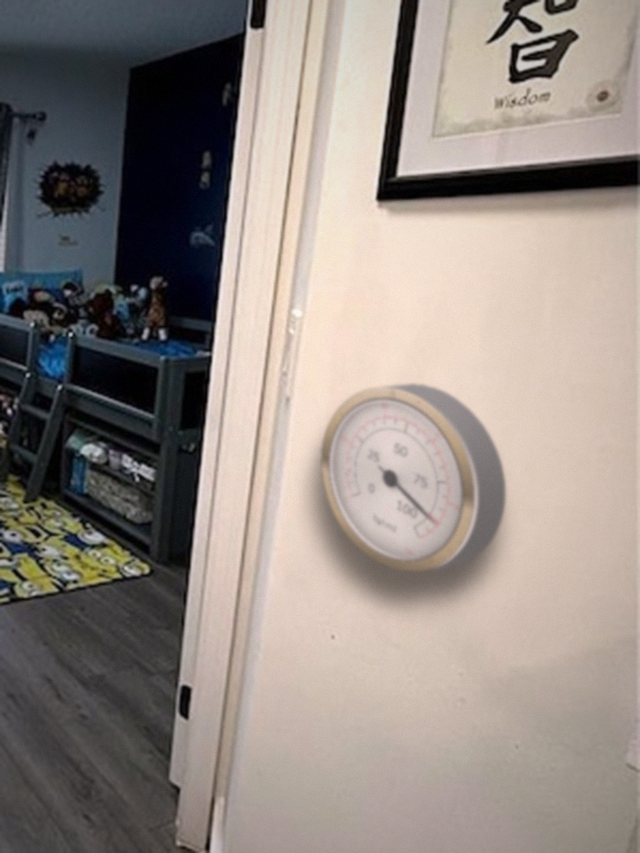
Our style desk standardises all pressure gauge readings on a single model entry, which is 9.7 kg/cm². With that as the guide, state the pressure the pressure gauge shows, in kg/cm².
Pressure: 90 kg/cm²
